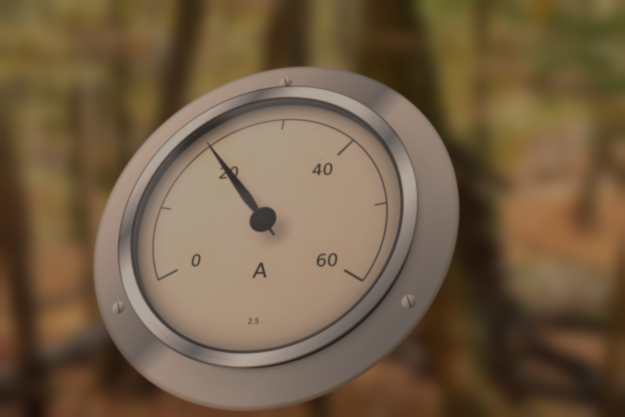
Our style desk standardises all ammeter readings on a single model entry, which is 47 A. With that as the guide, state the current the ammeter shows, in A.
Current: 20 A
